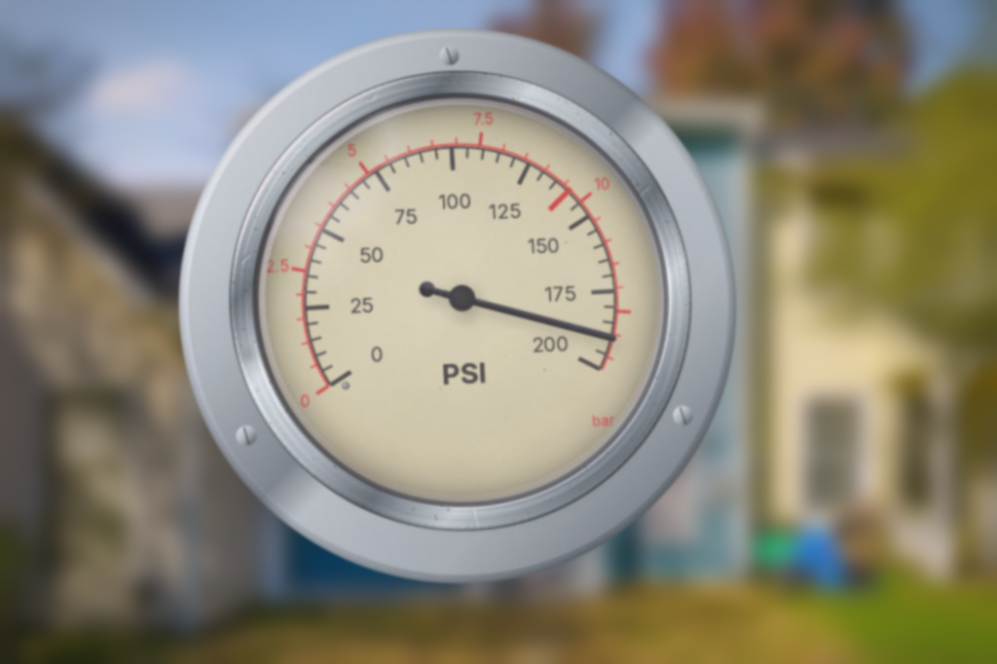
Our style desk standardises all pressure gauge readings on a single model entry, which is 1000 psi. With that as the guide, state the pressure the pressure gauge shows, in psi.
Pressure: 190 psi
